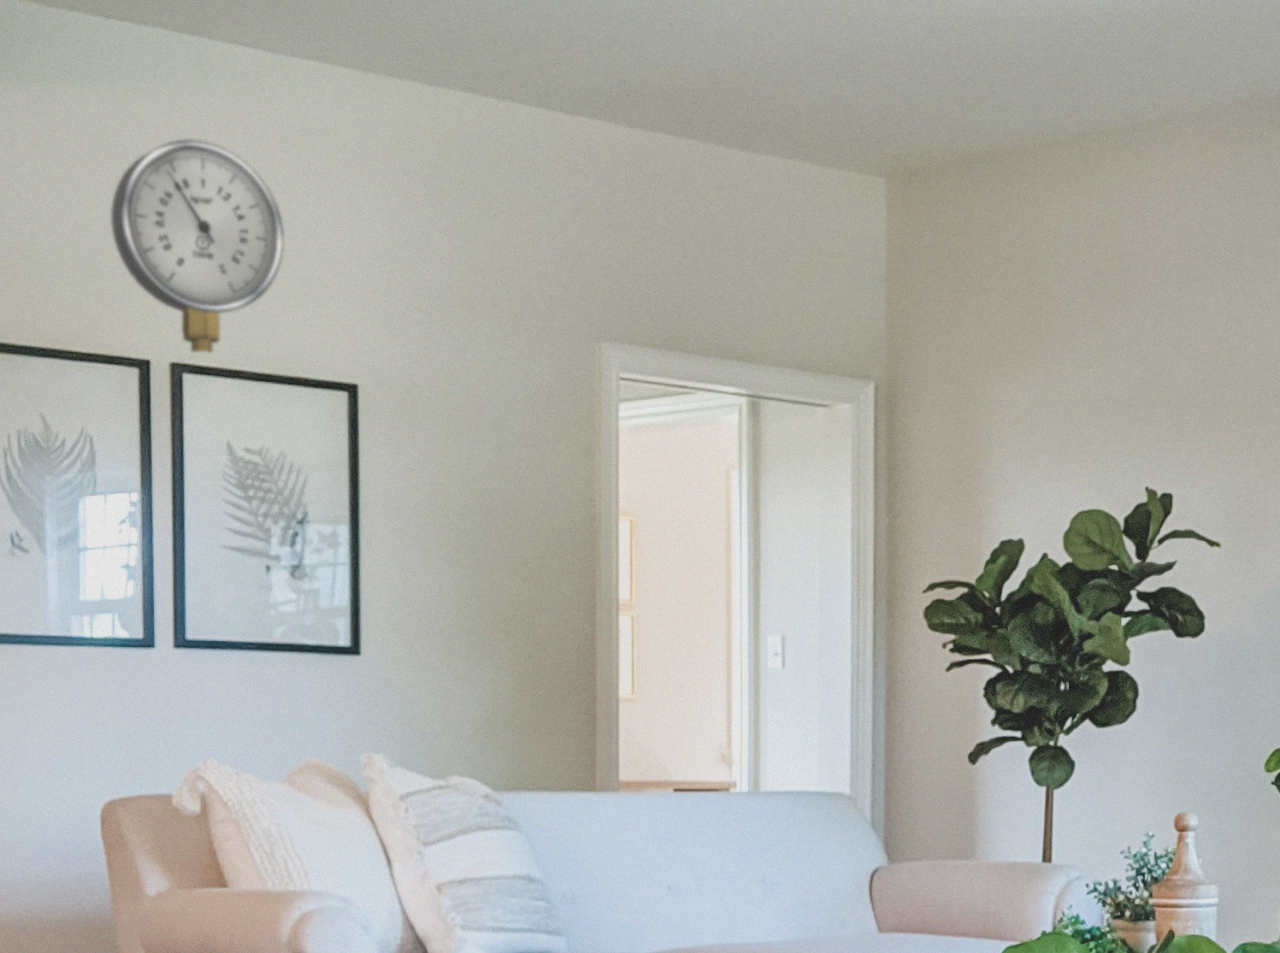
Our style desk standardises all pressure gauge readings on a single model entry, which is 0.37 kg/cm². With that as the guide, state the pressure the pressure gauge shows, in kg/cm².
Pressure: 0.75 kg/cm²
